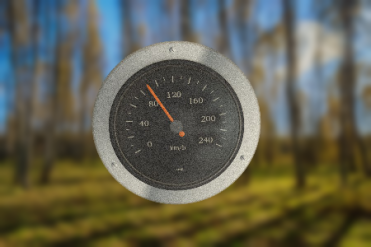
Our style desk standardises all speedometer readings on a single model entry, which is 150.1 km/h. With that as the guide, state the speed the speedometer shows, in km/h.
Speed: 90 km/h
